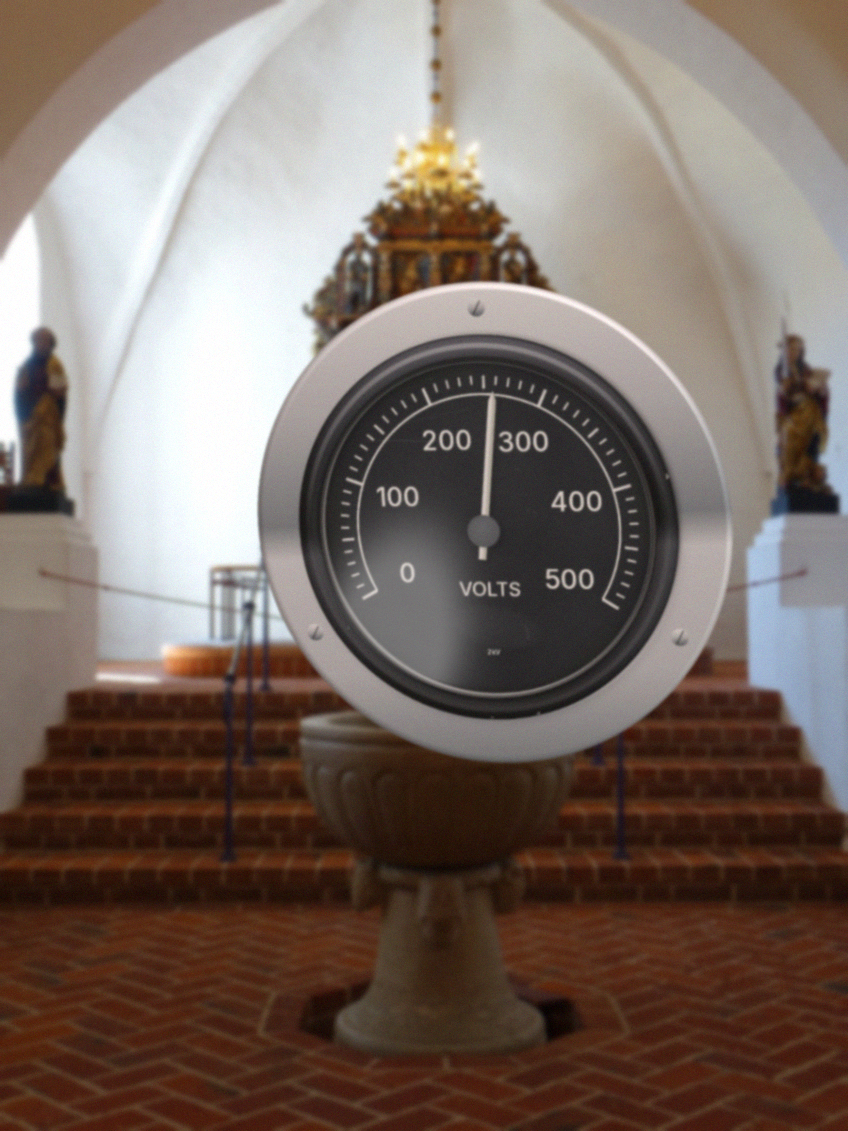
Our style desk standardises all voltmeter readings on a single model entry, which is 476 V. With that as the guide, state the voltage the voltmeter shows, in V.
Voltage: 260 V
